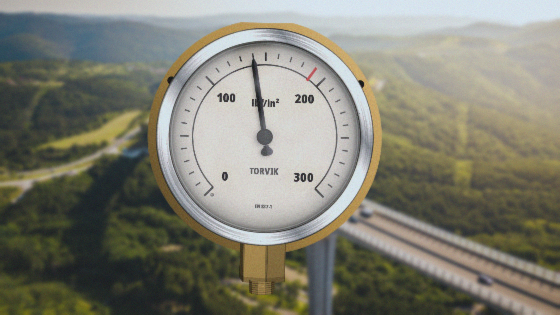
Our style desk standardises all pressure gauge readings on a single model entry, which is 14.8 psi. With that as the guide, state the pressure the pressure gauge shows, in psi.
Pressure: 140 psi
